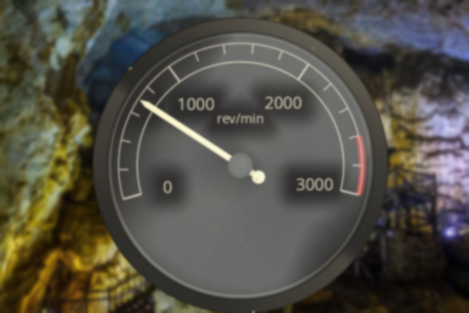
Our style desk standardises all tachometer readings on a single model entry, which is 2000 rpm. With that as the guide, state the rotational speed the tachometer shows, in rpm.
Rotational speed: 700 rpm
